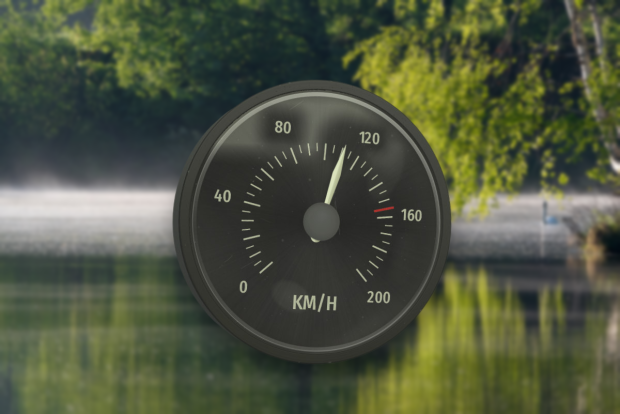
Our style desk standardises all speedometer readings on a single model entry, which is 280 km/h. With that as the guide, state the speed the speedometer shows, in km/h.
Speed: 110 km/h
